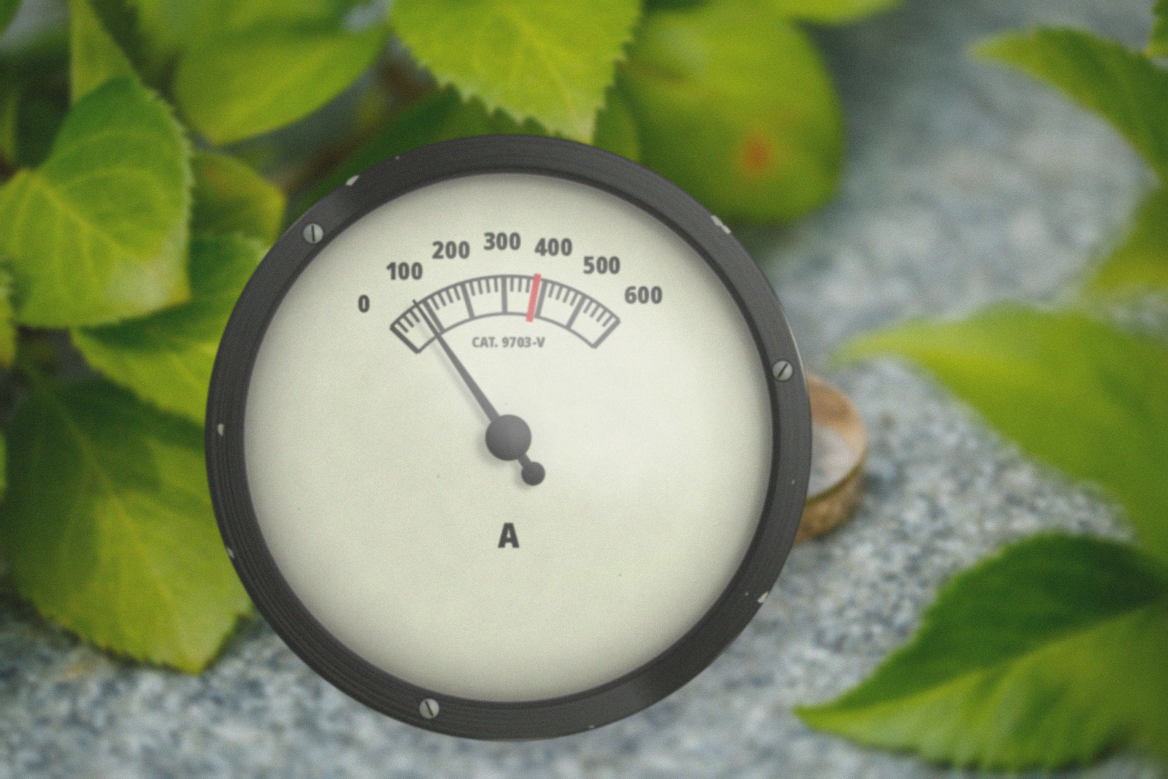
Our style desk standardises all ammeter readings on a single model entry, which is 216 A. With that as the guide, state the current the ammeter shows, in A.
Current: 80 A
